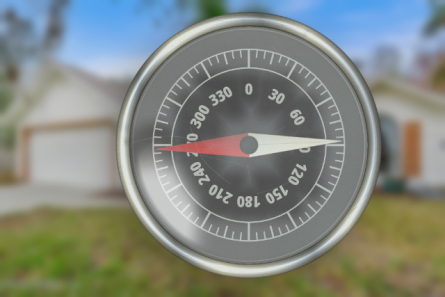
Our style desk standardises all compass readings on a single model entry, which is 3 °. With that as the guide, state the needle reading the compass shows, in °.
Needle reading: 267.5 °
